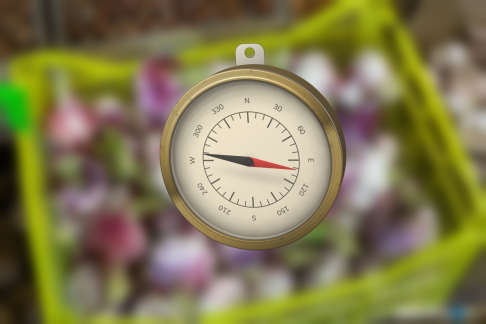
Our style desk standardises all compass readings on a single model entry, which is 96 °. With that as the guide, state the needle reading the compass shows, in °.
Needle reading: 100 °
